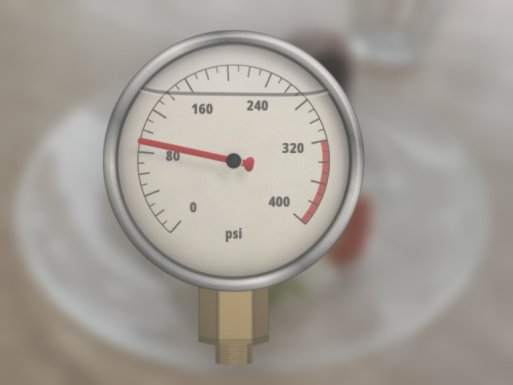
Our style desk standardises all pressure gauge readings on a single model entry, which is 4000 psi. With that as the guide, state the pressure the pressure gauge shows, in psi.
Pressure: 90 psi
